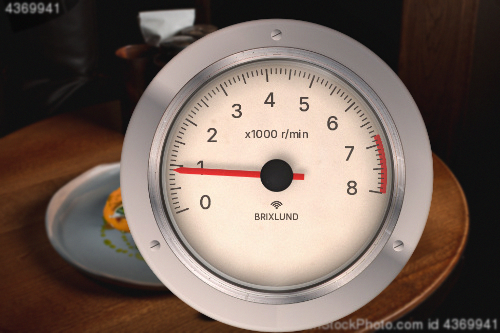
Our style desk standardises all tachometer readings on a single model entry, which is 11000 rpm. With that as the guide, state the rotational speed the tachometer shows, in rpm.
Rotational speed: 900 rpm
